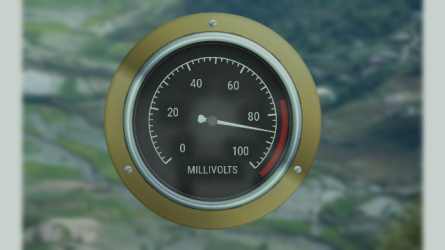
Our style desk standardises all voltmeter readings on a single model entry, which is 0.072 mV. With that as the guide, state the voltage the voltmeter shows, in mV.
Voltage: 86 mV
